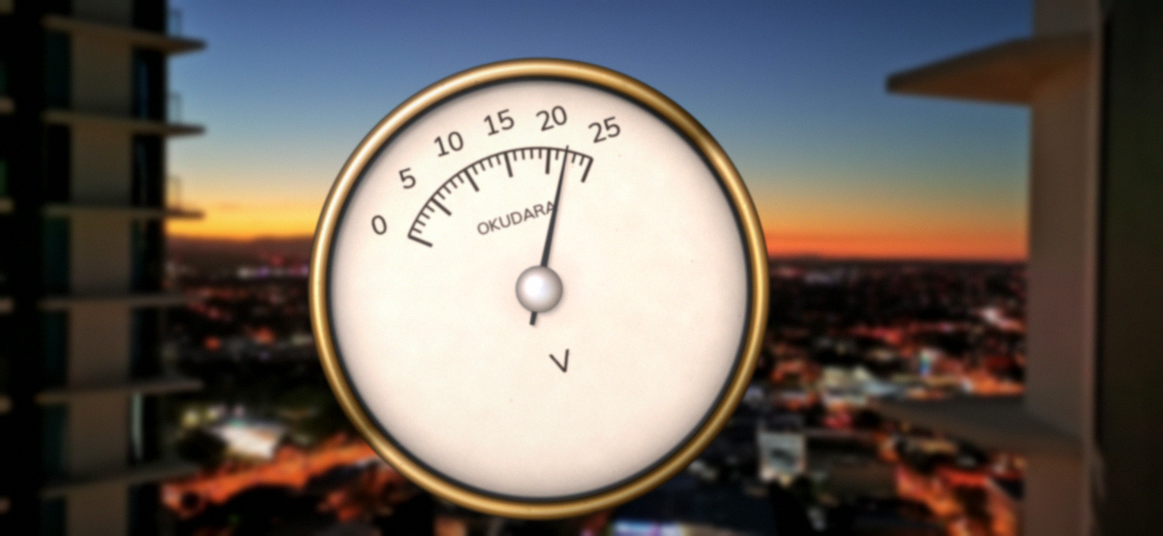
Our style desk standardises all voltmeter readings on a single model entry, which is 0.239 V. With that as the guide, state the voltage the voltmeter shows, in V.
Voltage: 22 V
